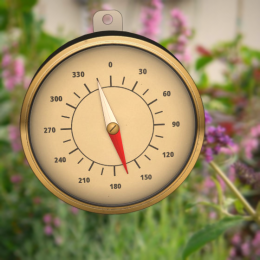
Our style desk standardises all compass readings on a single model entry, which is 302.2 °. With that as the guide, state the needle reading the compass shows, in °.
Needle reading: 165 °
